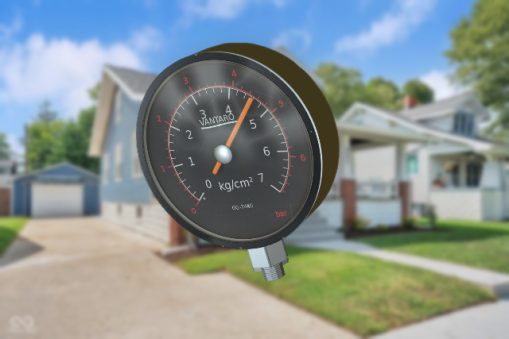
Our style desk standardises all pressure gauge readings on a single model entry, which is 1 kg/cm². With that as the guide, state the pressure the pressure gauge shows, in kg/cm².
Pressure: 4.6 kg/cm²
